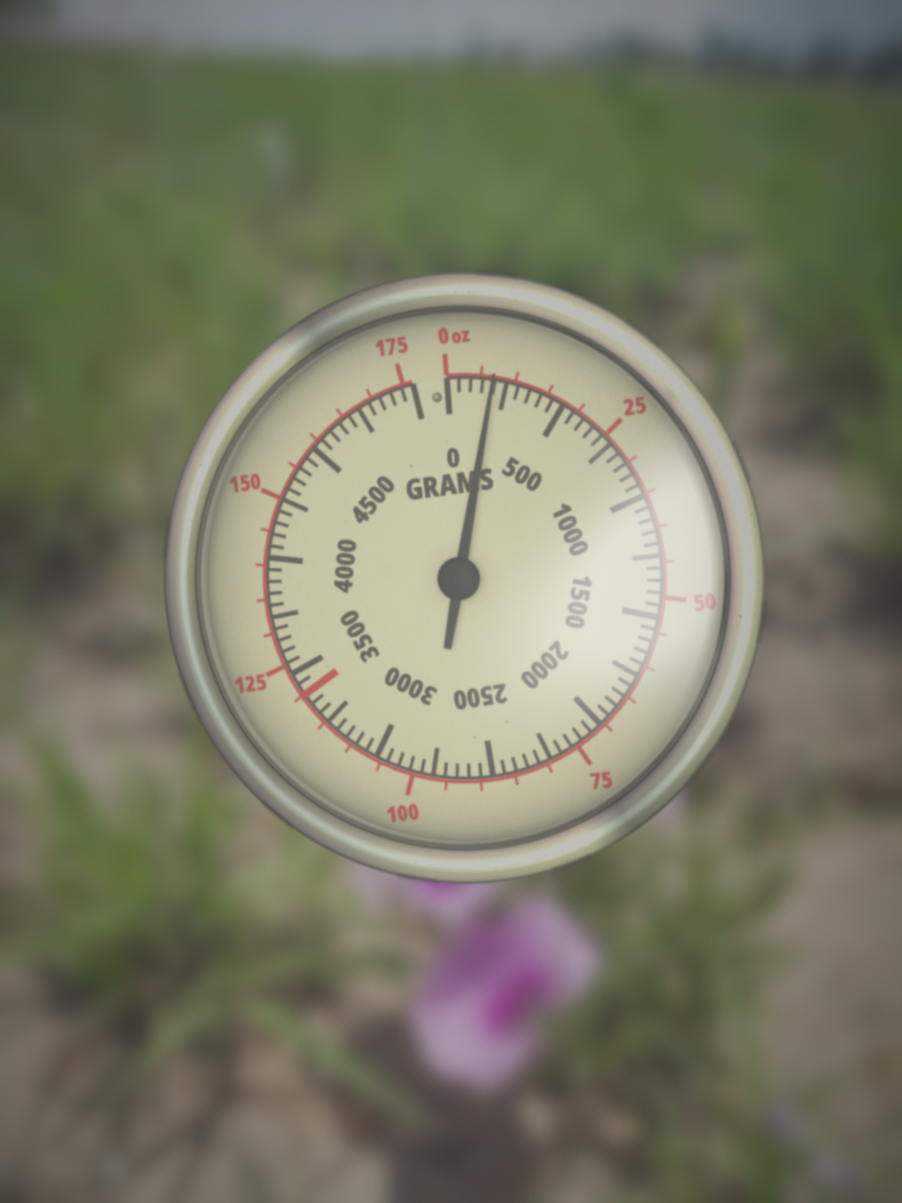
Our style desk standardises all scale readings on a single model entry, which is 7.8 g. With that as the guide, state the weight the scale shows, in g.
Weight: 200 g
